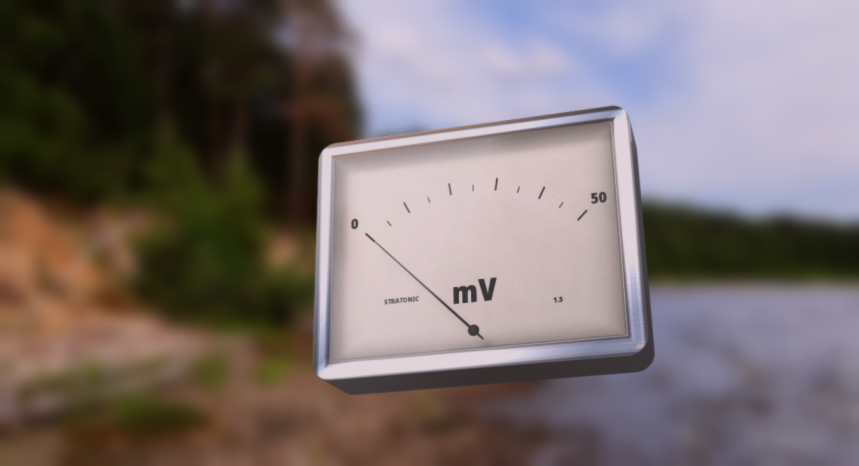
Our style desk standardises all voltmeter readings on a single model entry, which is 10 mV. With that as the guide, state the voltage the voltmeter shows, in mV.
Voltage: 0 mV
